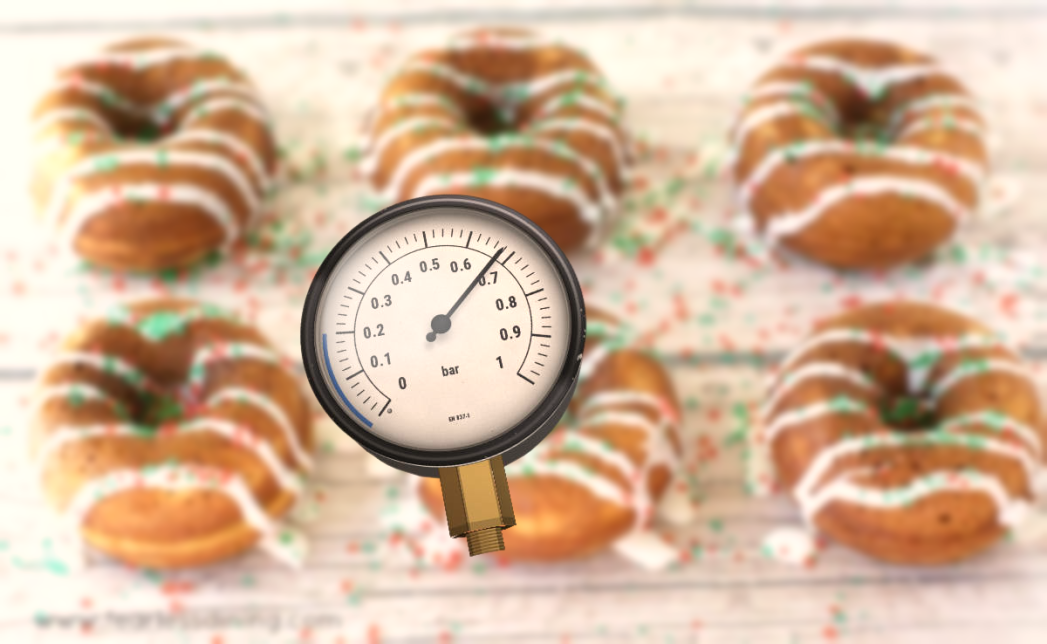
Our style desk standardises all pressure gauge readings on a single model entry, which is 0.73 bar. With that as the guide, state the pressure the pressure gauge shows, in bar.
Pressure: 0.68 bar
